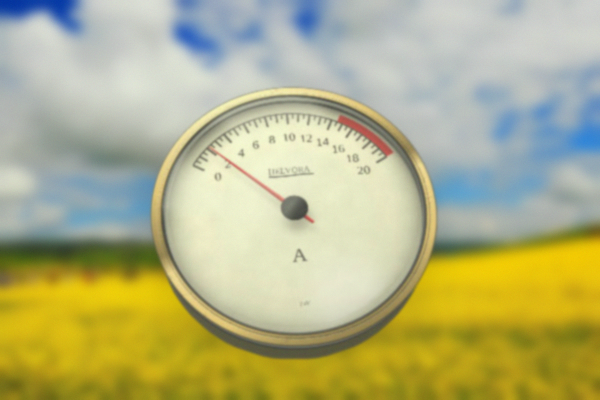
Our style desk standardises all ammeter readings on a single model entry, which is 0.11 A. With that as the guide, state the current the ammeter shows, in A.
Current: 2 A
